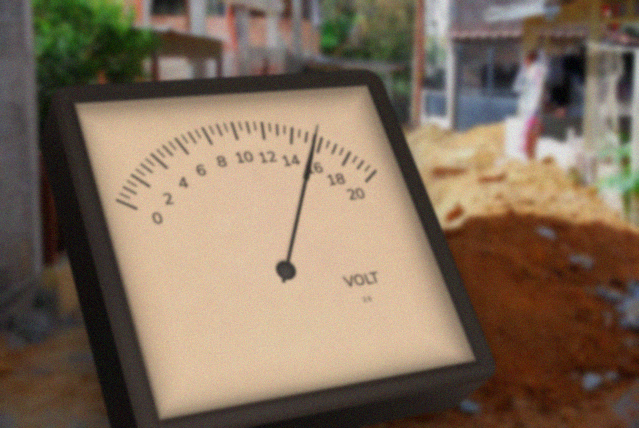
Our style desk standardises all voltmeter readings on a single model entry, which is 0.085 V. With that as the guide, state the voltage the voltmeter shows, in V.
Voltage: 15.5 V
